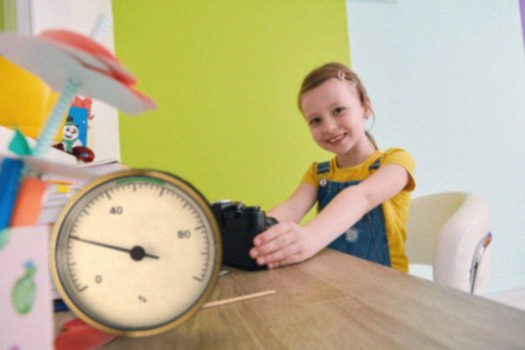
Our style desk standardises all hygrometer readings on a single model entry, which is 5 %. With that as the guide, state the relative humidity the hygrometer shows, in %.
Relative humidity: 20 %
